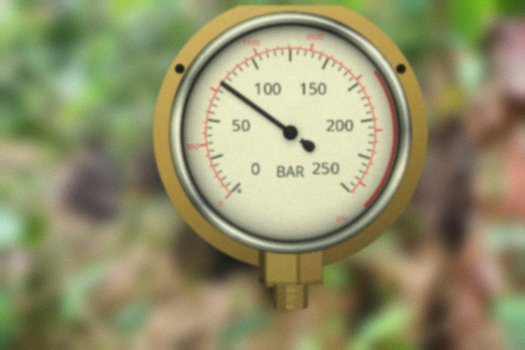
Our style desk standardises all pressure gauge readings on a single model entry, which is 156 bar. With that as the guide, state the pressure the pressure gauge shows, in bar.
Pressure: 75 bar
